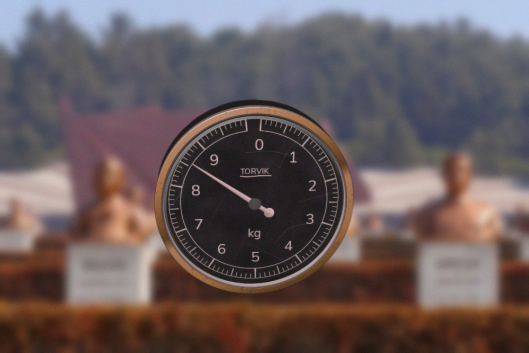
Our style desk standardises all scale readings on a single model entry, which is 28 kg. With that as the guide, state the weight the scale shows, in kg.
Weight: 8.6 kg
